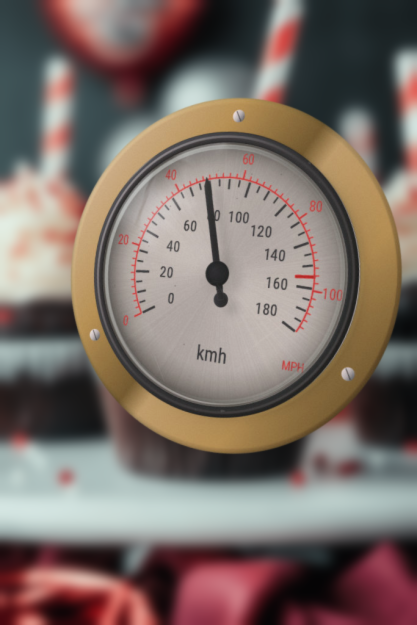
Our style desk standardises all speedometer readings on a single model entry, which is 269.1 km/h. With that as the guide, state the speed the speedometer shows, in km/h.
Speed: 80 km/h
